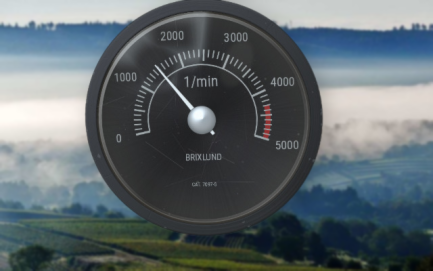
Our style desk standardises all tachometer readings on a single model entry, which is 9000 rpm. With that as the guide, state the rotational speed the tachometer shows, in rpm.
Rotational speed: 1500 rpm
